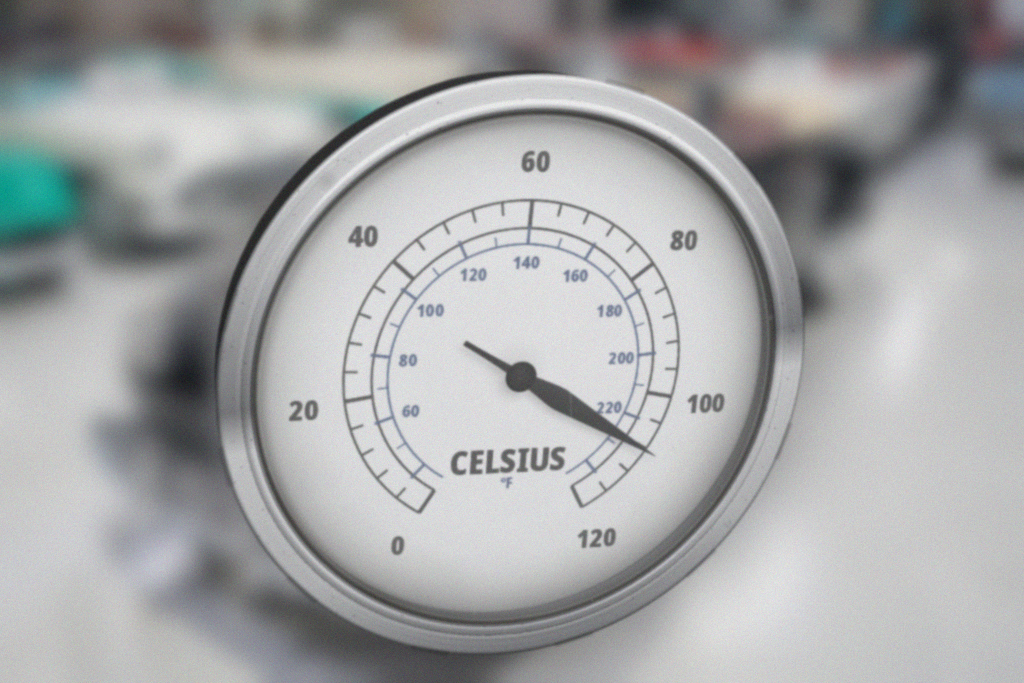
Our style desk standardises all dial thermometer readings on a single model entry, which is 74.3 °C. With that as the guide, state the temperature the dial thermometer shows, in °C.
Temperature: 108 °C
